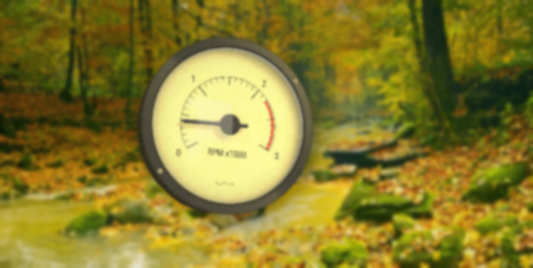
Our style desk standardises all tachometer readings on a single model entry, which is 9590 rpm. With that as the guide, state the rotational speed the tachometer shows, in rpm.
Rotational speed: 400 rpm
